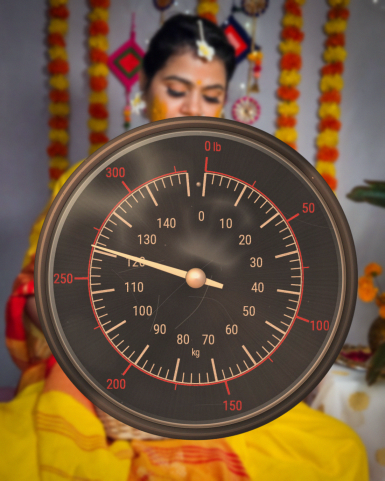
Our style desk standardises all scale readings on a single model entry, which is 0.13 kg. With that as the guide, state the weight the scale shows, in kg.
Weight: 121 kg
